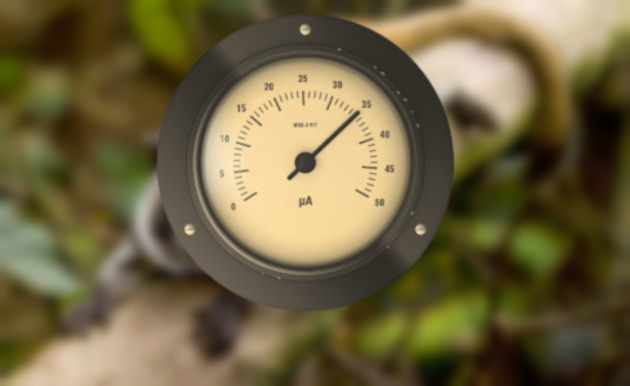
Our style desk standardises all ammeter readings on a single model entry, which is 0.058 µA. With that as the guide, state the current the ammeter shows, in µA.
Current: 35 µA
